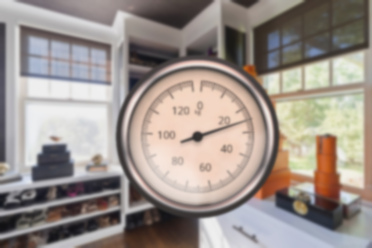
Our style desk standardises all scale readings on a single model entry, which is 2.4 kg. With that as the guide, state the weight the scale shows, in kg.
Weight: 25 kg
